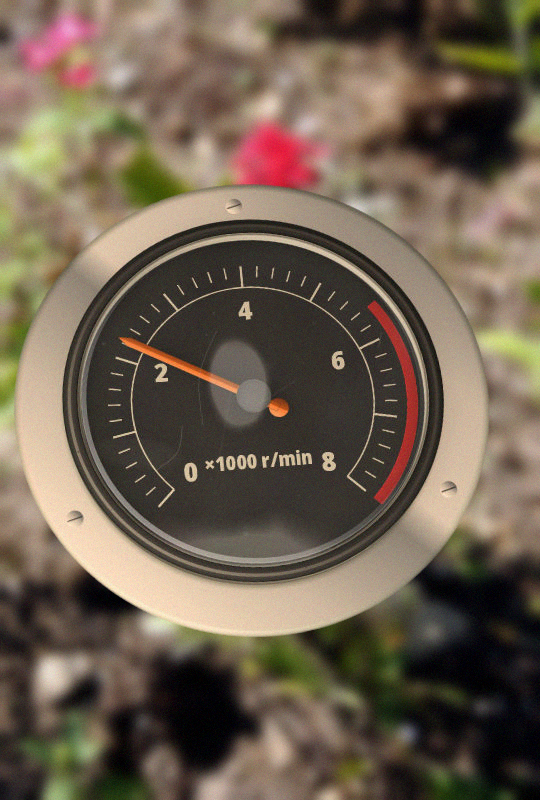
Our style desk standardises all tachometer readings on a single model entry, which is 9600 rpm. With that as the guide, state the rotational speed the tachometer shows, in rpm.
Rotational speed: 2200 rpm
